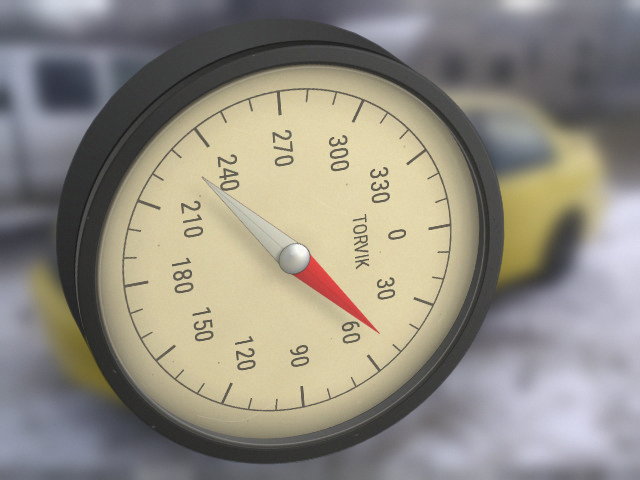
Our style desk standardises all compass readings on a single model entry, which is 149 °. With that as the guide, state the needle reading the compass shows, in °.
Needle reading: 50 °
